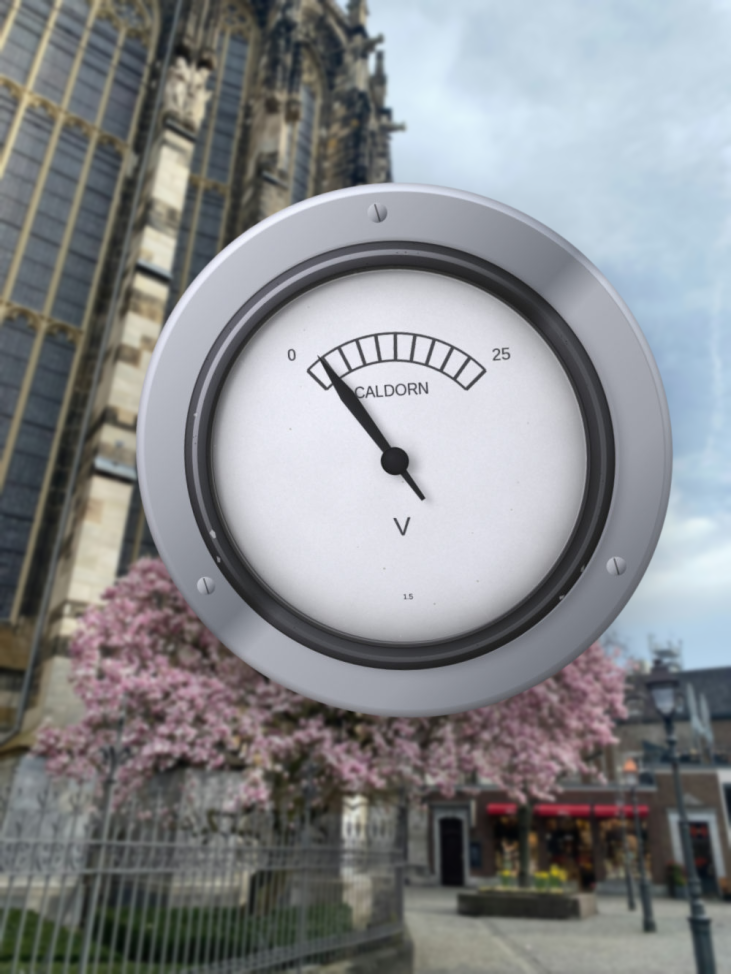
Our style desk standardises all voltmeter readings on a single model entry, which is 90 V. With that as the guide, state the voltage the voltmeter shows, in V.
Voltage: 2.5 V
